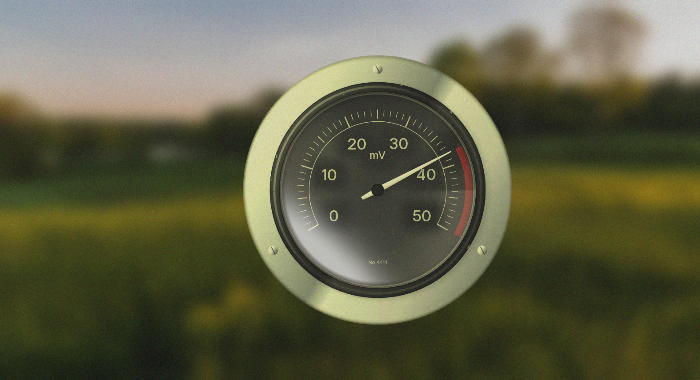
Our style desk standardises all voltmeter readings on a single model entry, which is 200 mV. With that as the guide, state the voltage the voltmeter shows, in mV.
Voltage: 38 mV
